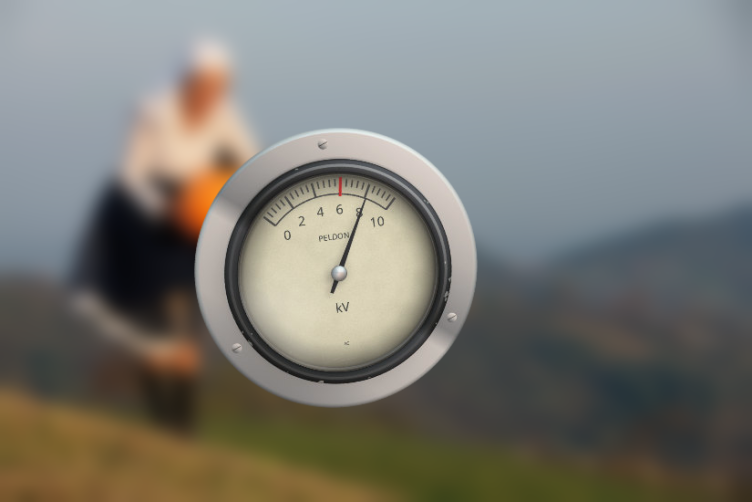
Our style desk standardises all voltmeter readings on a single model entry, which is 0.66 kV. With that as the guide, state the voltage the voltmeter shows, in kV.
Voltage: 8 kV
